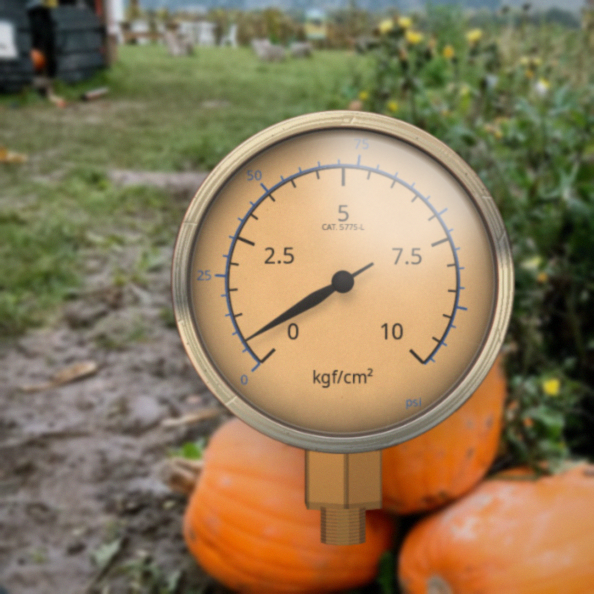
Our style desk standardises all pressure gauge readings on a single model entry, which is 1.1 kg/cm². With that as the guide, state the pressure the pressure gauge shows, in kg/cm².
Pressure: 0.5 kg/cm²
